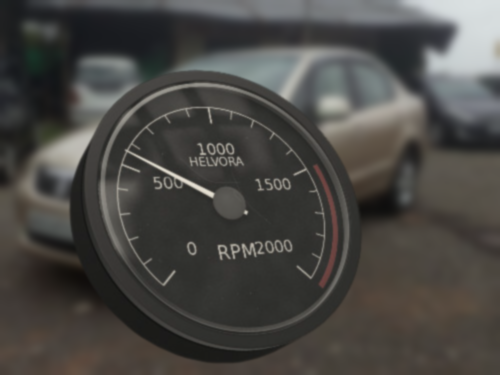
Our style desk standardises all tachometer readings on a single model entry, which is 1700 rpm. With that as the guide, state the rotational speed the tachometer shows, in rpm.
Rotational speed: 550 rpm
